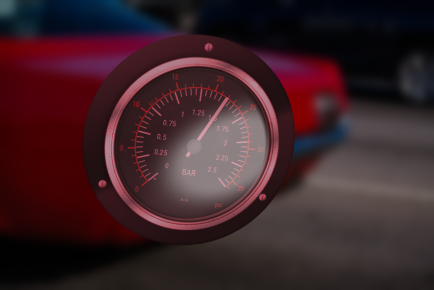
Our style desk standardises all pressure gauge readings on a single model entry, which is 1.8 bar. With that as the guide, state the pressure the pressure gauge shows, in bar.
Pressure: 1.5 bar
